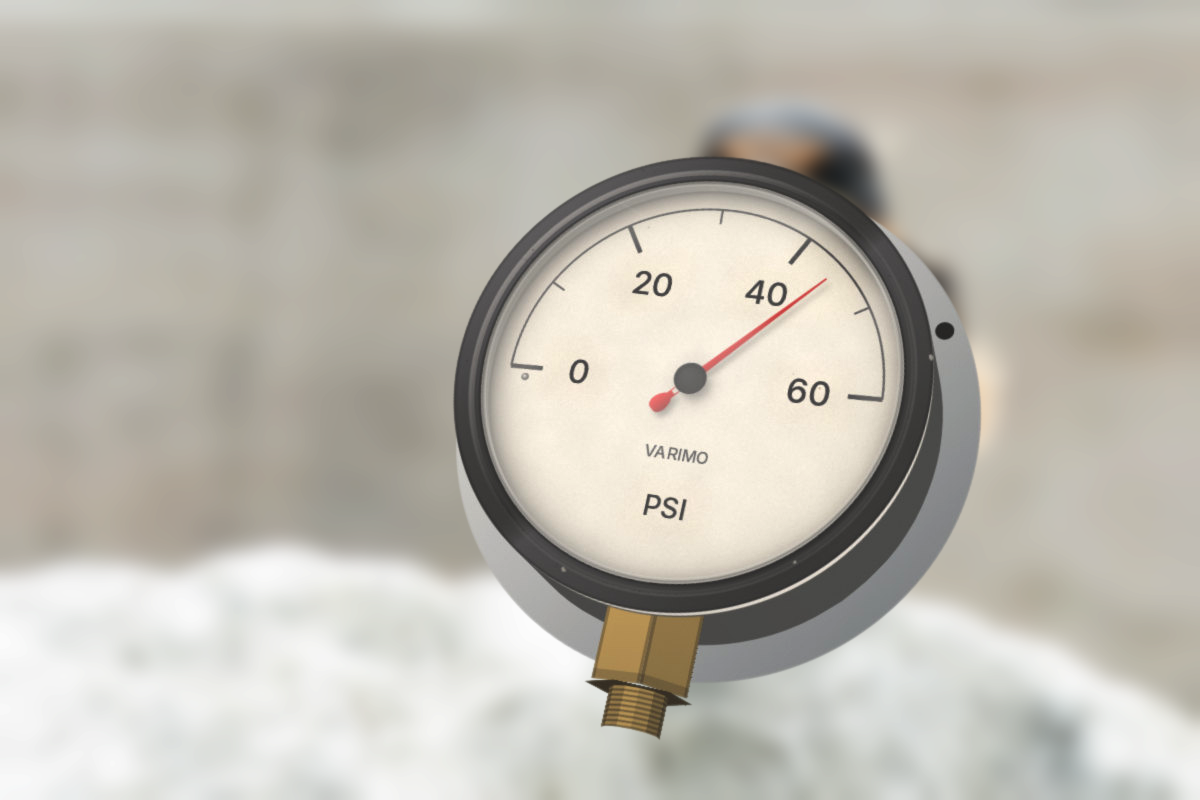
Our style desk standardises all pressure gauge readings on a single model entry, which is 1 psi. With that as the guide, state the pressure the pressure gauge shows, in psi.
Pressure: 45 psi
